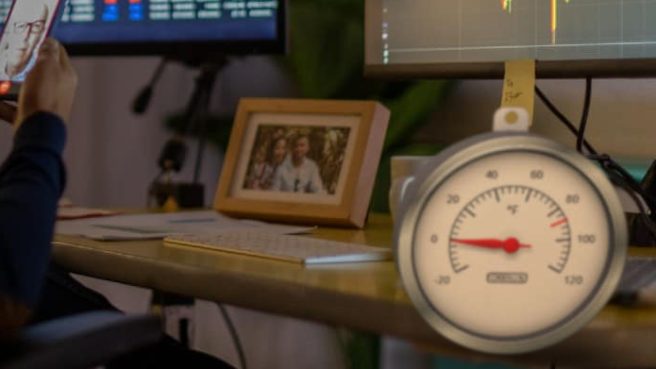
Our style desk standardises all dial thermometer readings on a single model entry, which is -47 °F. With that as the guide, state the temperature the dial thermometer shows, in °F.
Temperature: 0 °F
